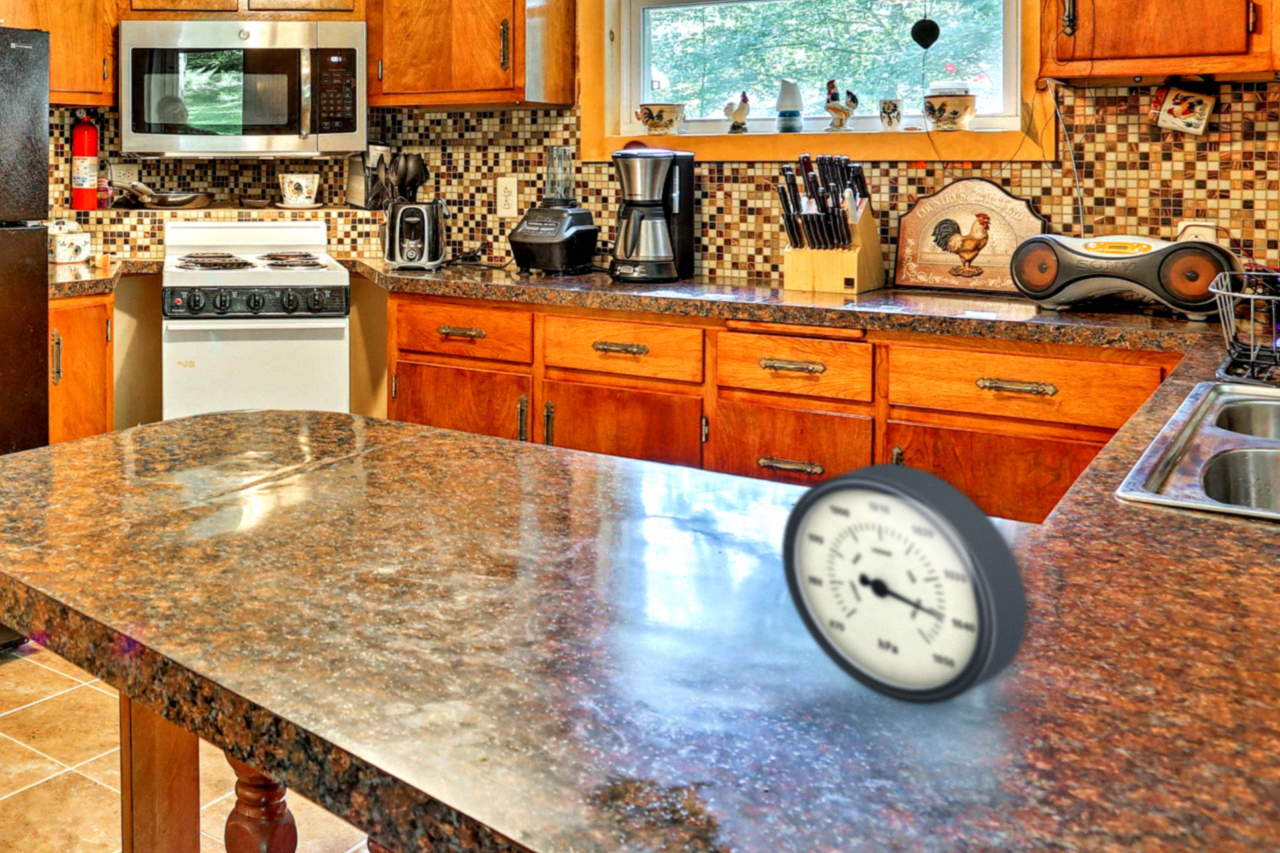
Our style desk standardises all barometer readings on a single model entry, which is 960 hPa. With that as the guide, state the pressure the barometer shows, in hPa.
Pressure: 1040 hPa
